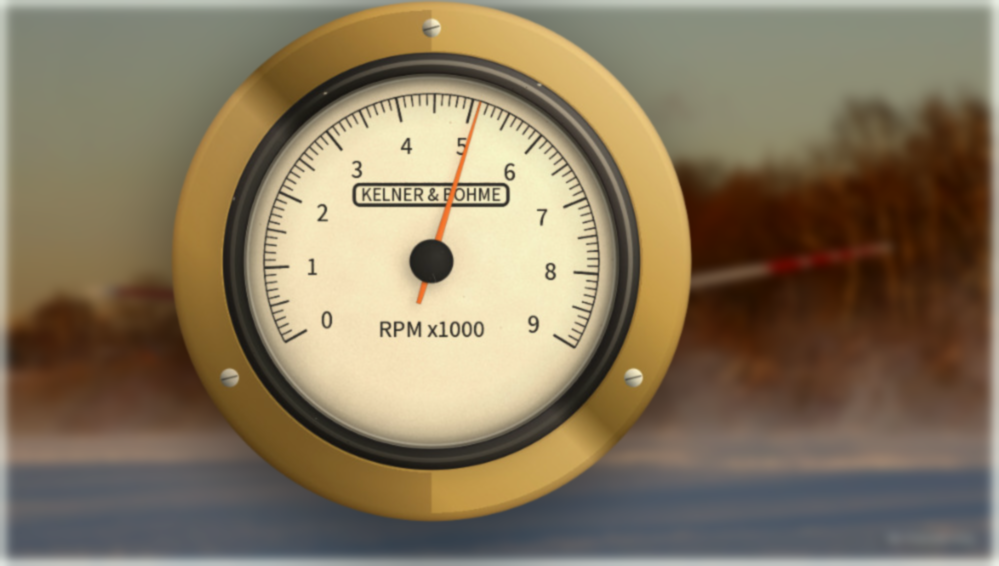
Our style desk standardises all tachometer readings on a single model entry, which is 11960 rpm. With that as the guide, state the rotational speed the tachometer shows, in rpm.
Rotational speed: 5100 rpm
